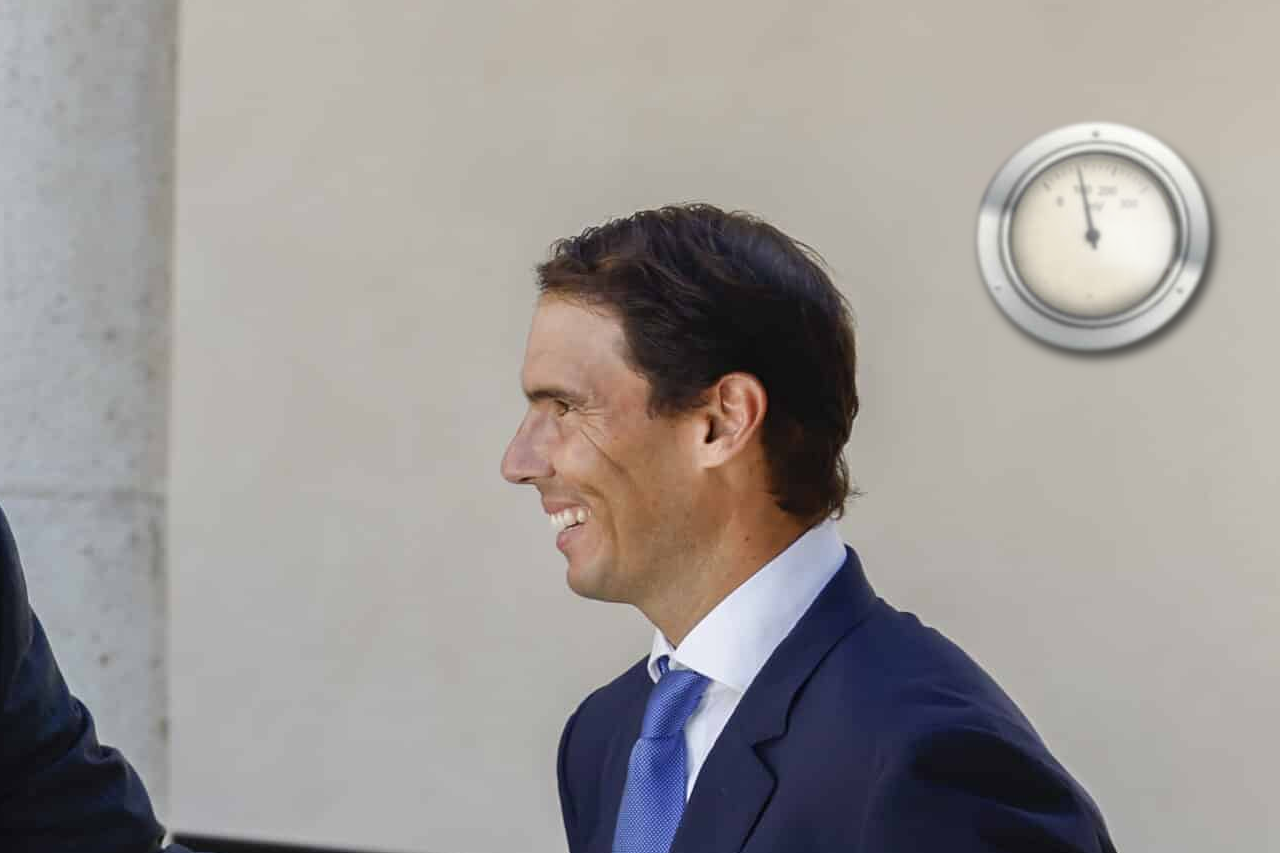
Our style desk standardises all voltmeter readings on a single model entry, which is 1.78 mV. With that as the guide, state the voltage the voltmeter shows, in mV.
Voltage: 100 mV
